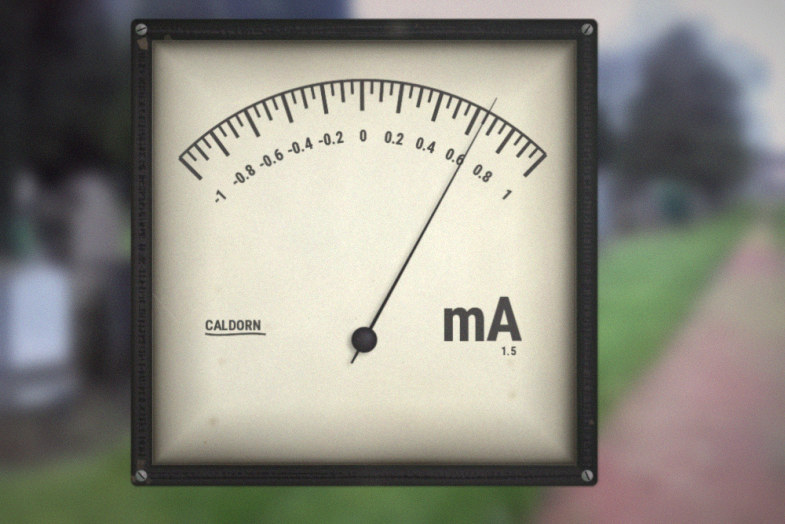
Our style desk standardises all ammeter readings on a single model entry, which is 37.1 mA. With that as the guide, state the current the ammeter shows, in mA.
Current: 0.65 mA
